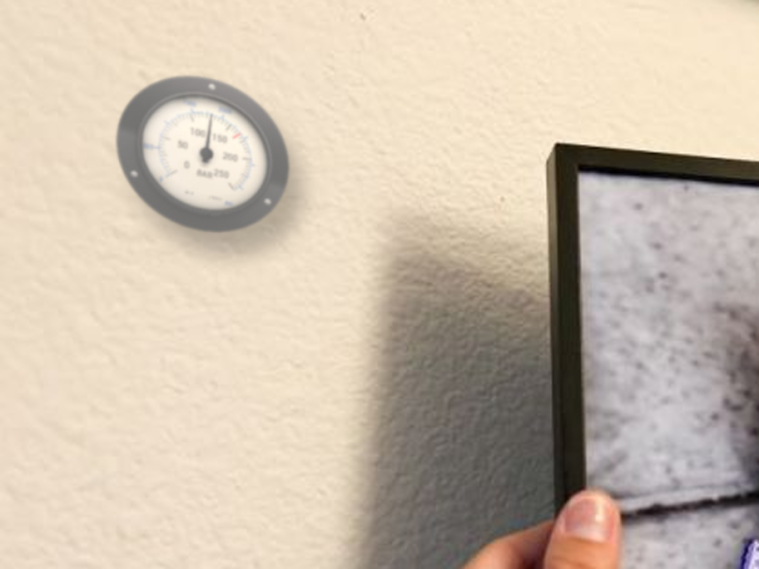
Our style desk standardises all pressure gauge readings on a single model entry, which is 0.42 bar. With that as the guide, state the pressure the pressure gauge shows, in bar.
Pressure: 125 bar
